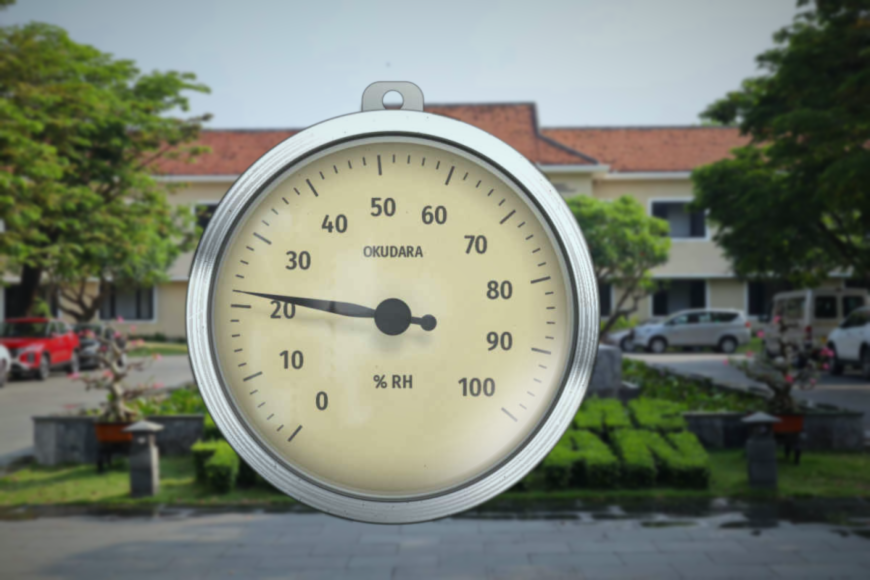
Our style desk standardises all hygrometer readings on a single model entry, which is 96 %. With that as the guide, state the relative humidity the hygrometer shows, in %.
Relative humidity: 22 %
